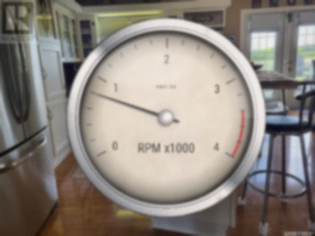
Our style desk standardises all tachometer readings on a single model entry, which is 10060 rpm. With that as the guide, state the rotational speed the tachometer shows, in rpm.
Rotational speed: 800 rpm
